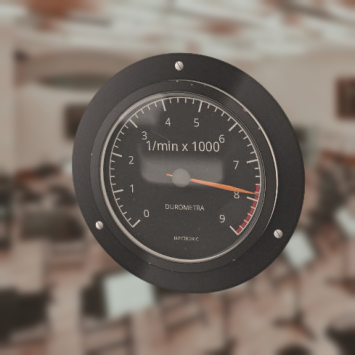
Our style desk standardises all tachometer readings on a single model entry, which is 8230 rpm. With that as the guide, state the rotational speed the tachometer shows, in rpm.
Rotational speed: 7800 rpm
